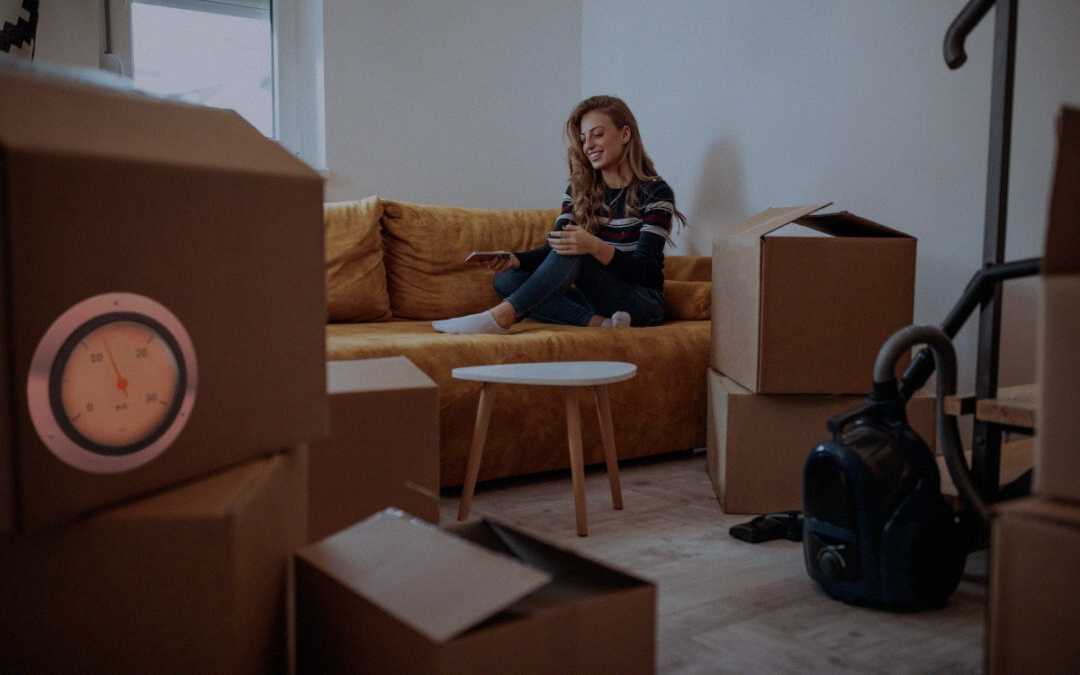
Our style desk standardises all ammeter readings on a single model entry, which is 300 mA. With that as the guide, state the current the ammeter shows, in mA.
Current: 12.5 mA
